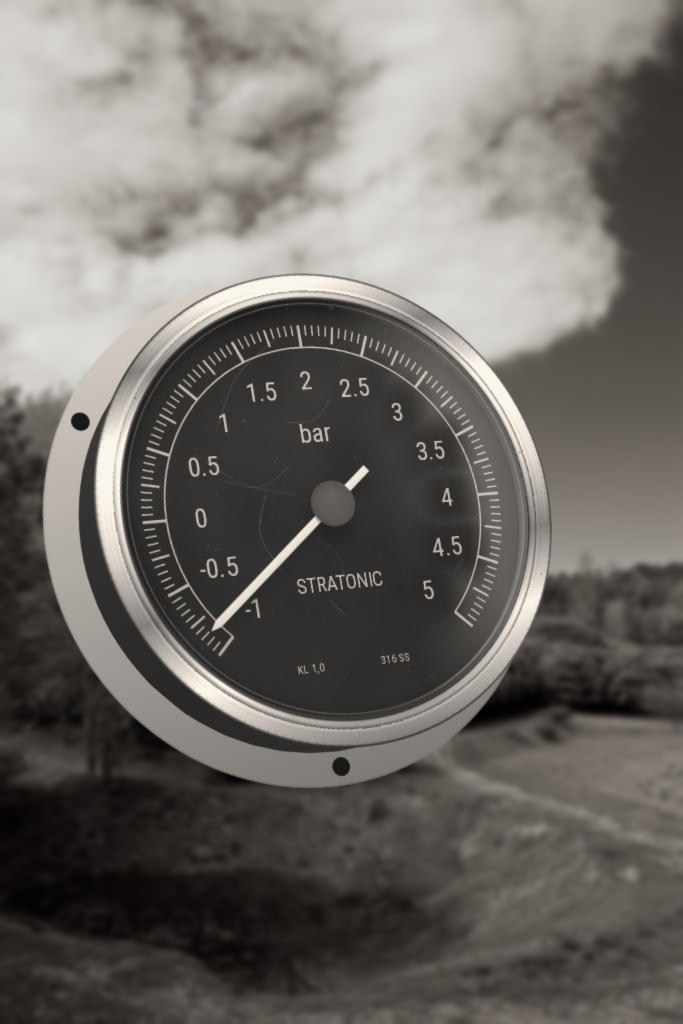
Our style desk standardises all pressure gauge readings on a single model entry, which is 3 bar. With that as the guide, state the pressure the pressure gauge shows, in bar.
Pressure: -0.85 bar
